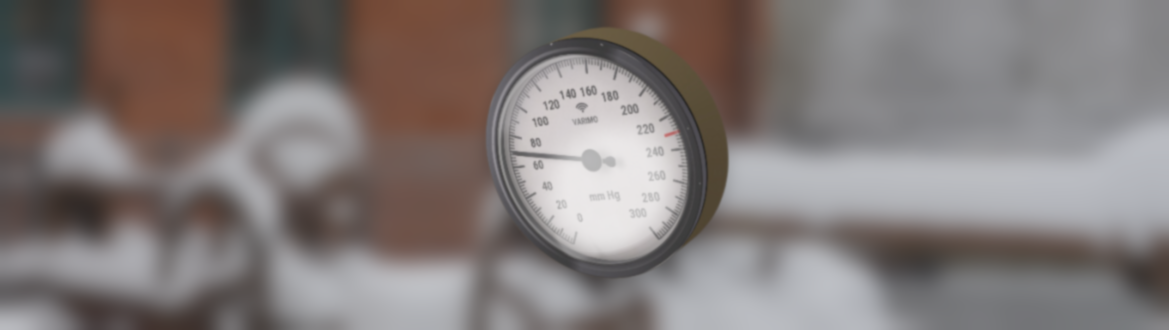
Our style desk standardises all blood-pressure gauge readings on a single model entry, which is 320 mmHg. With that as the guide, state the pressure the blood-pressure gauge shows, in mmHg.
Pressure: 70 mmHg
